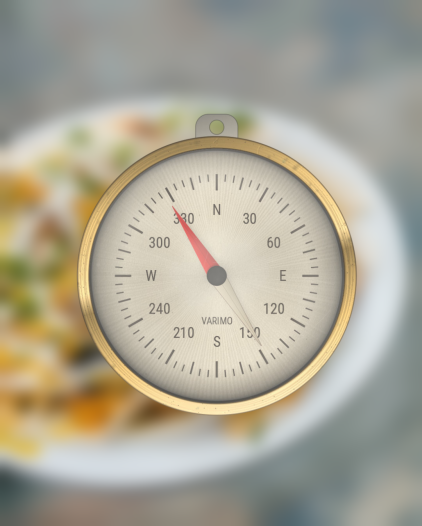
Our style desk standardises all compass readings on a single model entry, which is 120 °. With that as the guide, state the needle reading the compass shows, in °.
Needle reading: 327.5 °
